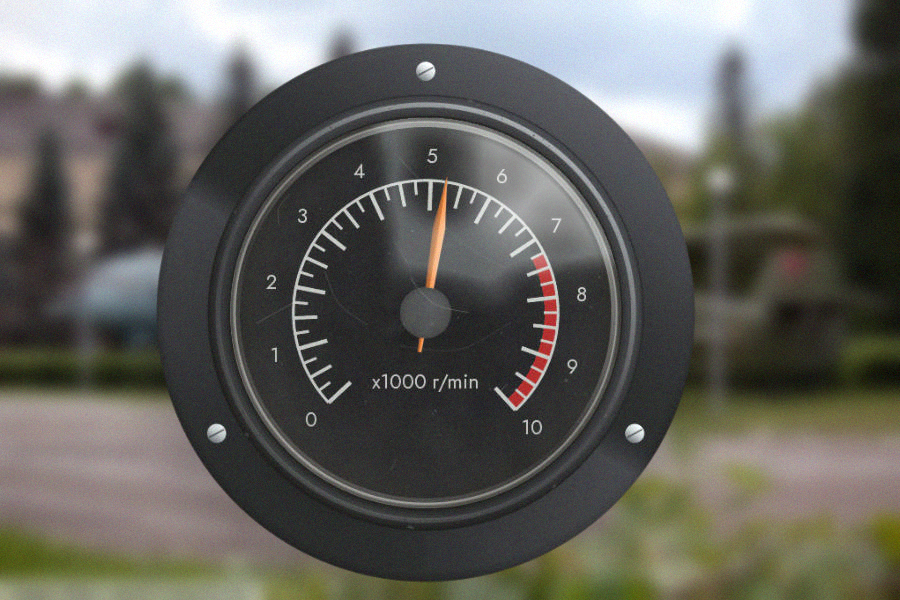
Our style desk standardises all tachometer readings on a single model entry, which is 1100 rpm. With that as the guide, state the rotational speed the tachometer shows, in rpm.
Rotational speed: 5250 rpm
